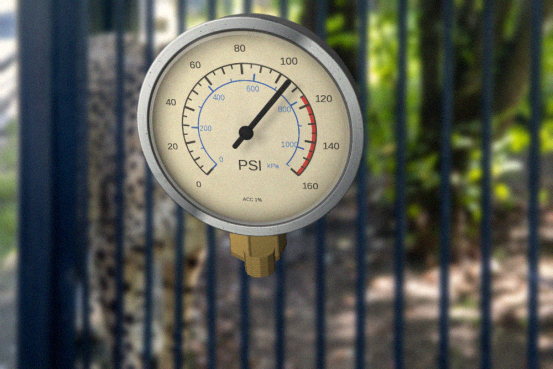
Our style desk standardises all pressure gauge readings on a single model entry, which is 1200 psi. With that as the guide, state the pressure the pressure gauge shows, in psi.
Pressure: 105 psi
